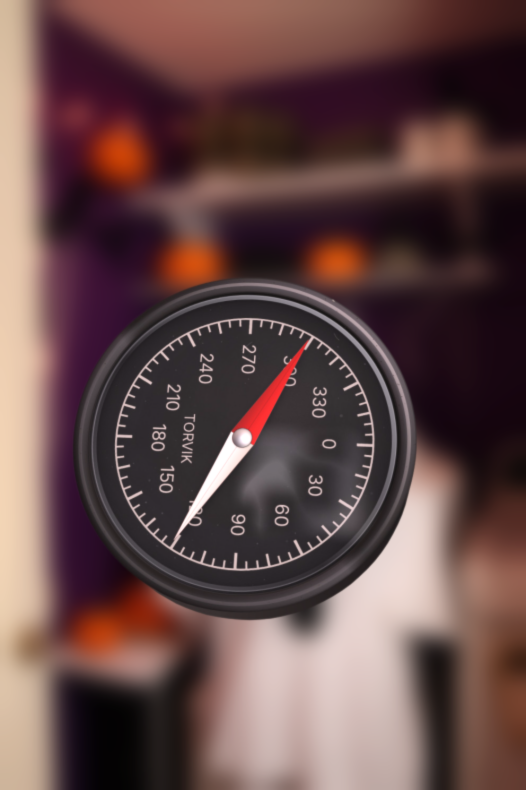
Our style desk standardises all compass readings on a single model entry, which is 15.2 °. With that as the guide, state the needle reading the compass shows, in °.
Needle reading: 300 °
